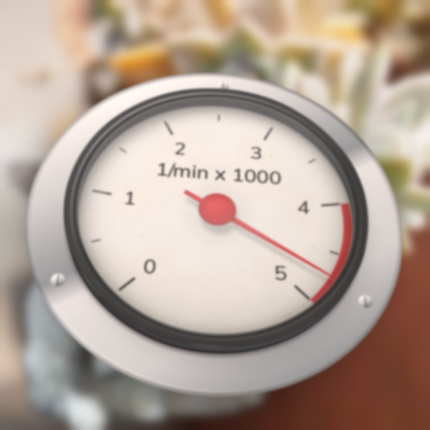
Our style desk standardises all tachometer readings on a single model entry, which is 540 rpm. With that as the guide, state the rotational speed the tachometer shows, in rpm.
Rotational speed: 4750 rpm
